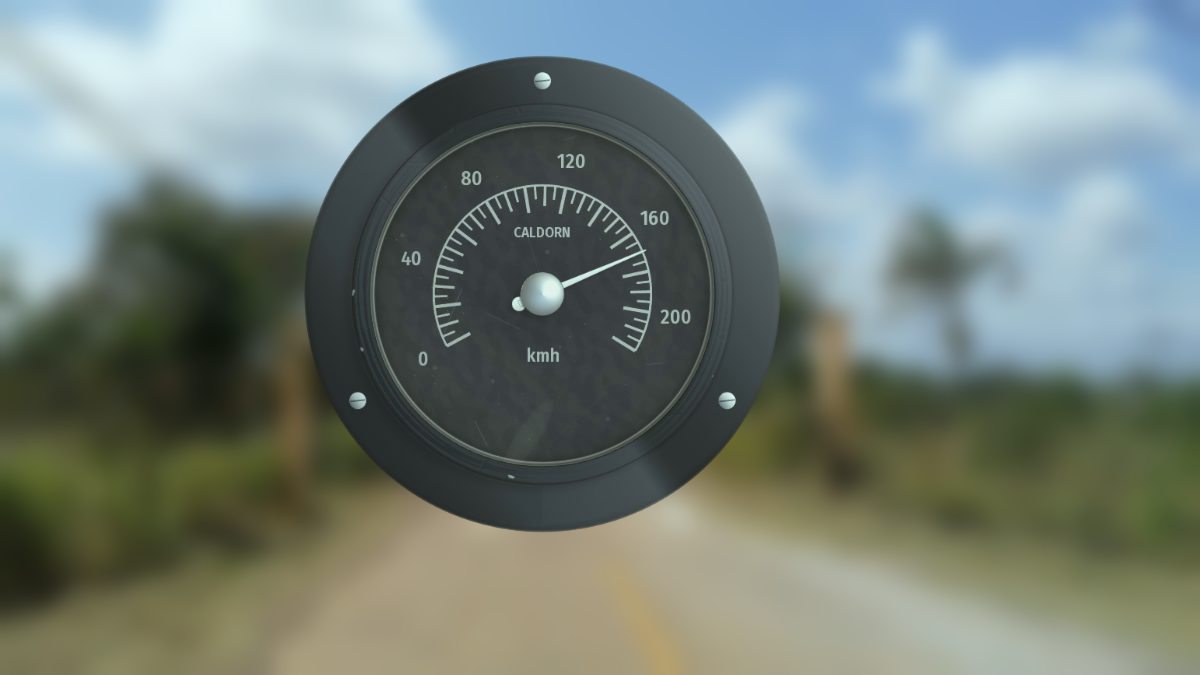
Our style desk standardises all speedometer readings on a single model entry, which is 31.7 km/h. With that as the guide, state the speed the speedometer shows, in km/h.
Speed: 170 km/h
